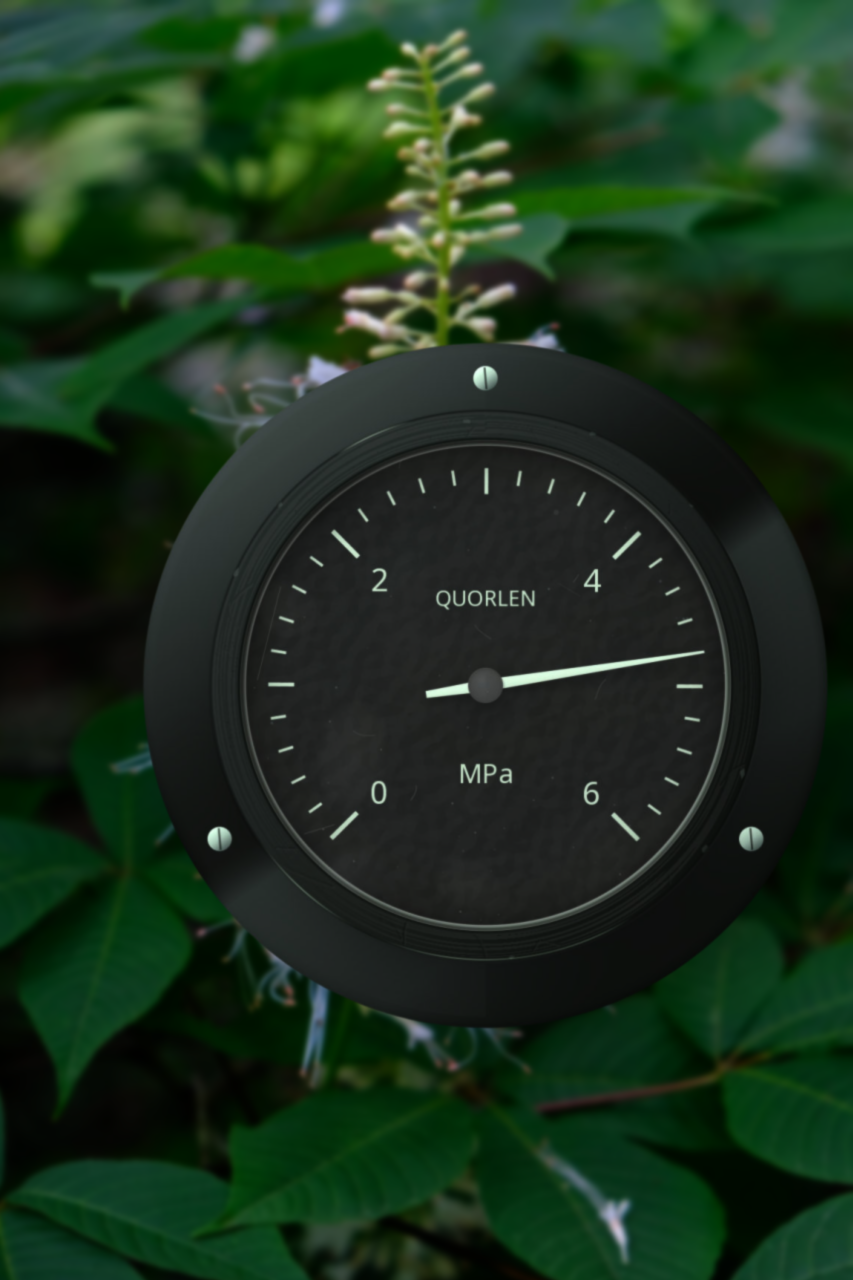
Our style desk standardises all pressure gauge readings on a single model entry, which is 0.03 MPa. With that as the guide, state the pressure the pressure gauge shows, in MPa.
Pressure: 4.8 MPa
